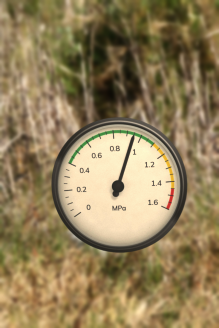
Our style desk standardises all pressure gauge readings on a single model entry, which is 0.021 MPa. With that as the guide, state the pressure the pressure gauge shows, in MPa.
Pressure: 0.95 MPa
